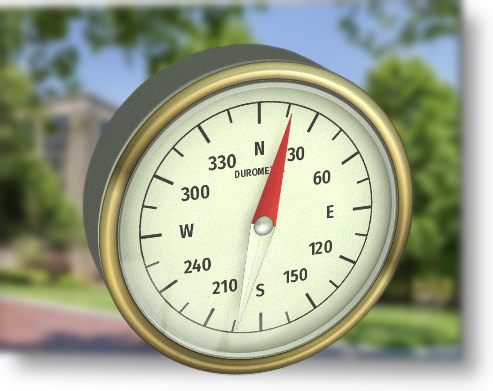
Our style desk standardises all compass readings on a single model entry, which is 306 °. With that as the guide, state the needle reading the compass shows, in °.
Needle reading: 15 °
